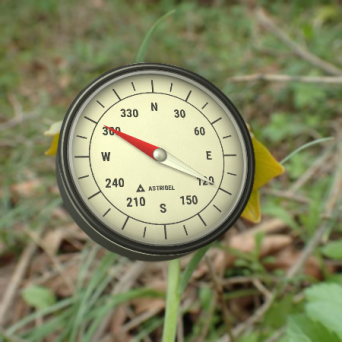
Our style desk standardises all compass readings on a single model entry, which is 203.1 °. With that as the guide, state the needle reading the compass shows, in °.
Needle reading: 300 °
